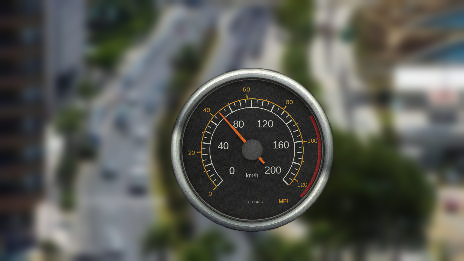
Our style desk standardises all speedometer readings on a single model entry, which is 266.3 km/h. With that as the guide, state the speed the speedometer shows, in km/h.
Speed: 70 km/h
